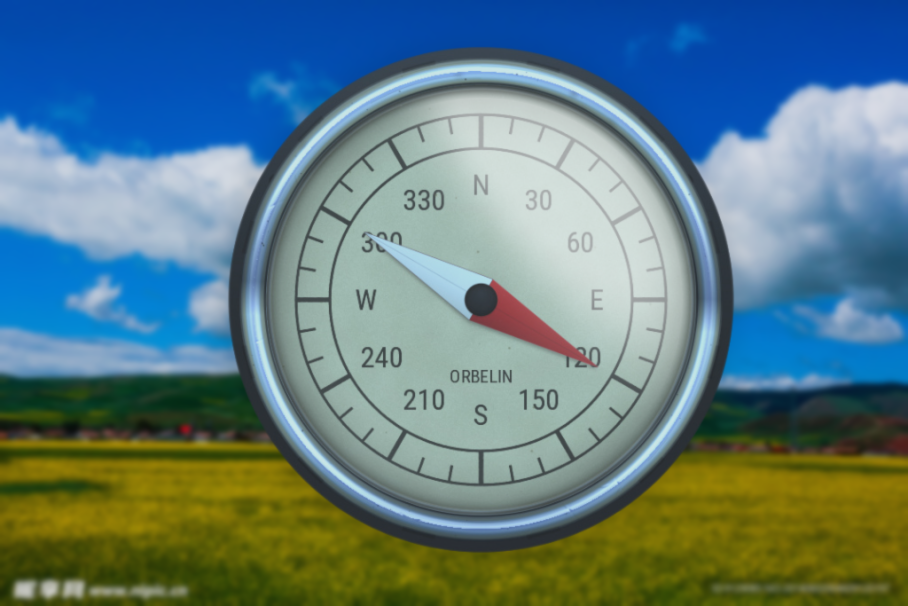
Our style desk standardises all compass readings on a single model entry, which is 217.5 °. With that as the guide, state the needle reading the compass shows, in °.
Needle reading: 120 °
